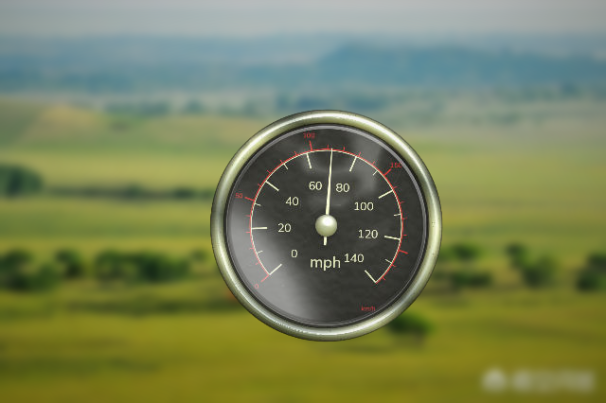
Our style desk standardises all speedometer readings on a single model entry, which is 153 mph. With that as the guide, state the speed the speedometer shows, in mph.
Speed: 70 mph
